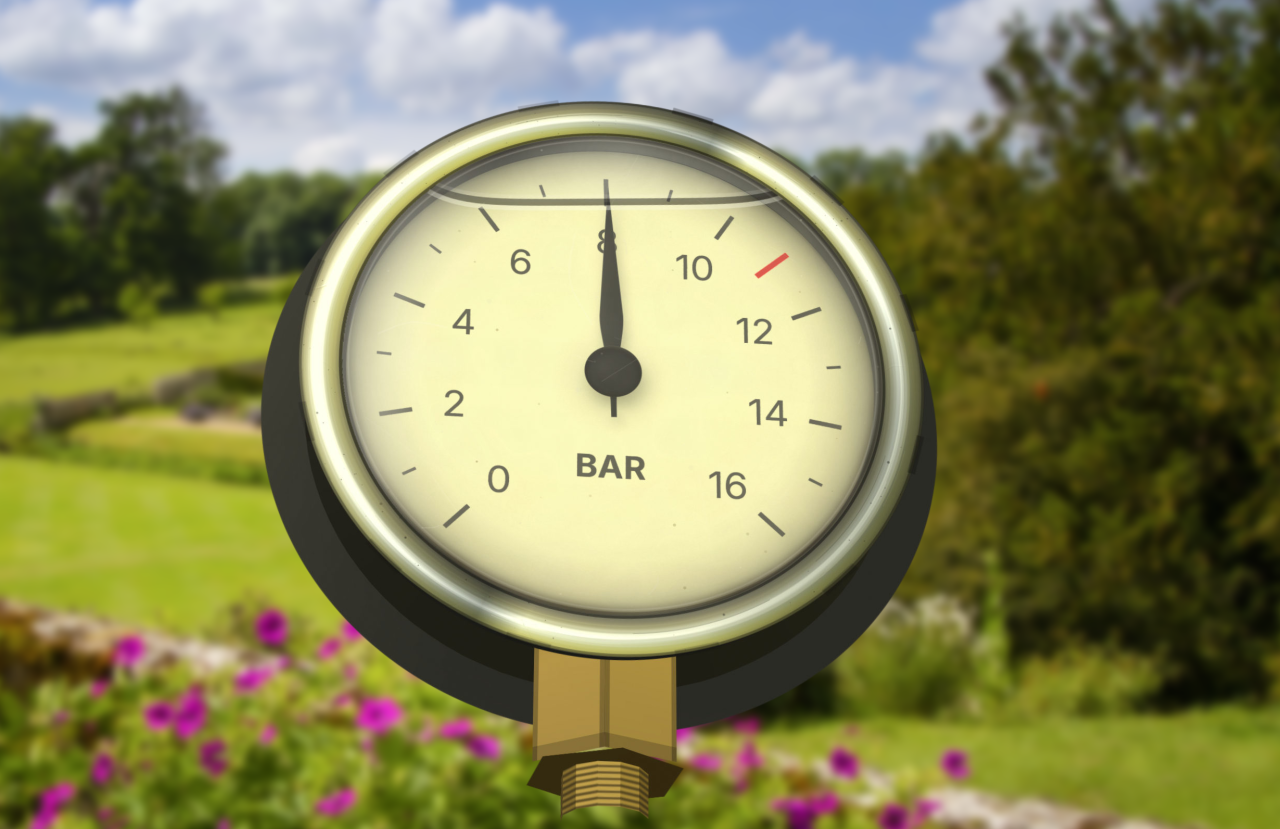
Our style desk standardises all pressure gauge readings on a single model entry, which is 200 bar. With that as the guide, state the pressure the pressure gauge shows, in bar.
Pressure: 8 bar
